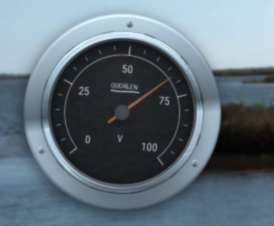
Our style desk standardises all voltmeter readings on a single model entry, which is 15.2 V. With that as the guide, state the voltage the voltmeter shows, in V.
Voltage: 67.5 V
